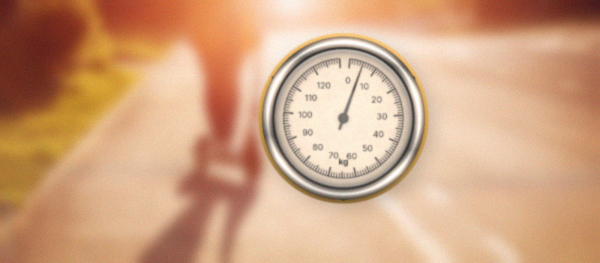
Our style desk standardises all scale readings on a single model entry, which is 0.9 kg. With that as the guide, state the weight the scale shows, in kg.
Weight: 5 kg
